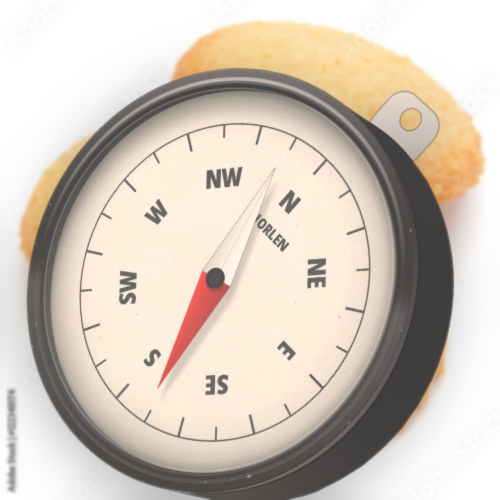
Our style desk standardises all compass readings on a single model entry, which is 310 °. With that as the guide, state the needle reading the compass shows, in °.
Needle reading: 165 °
